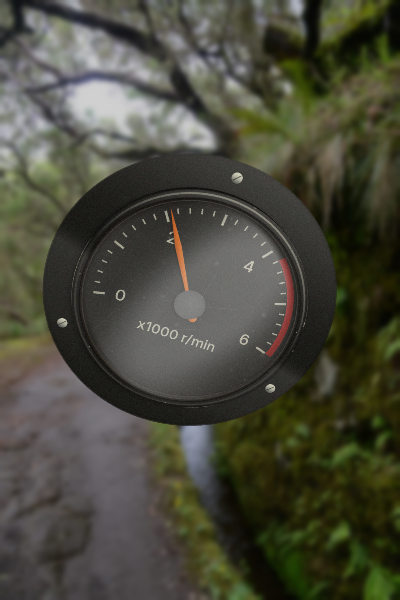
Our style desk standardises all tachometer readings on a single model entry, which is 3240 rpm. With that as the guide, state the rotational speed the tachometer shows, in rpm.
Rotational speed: 2100 rpm
